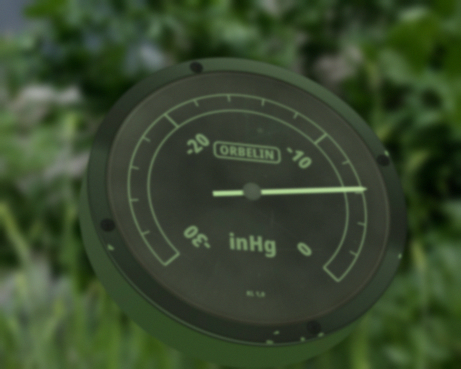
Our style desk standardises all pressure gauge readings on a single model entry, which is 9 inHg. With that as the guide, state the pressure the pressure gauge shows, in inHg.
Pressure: -6 inHg
